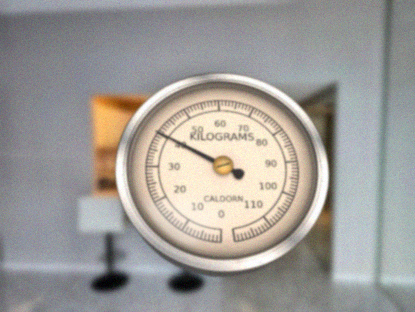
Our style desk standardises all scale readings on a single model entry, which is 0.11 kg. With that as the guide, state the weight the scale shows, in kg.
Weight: 40 kg
